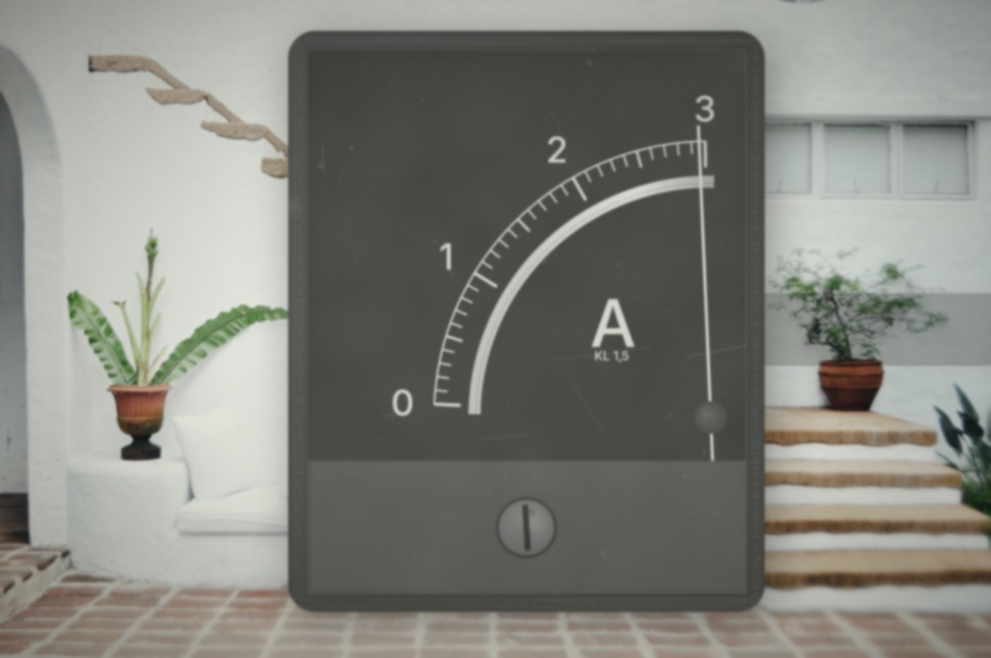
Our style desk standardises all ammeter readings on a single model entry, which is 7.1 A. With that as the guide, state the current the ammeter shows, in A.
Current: 2.95 A
